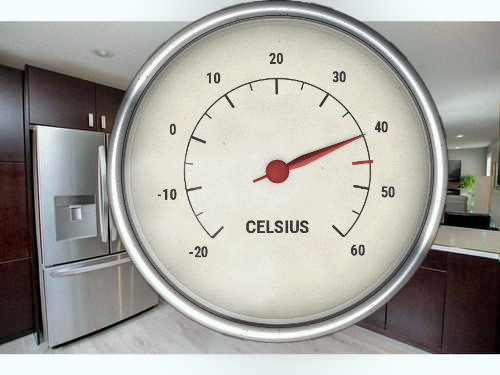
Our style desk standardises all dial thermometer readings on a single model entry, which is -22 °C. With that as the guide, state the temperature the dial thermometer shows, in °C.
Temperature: 40 °C
